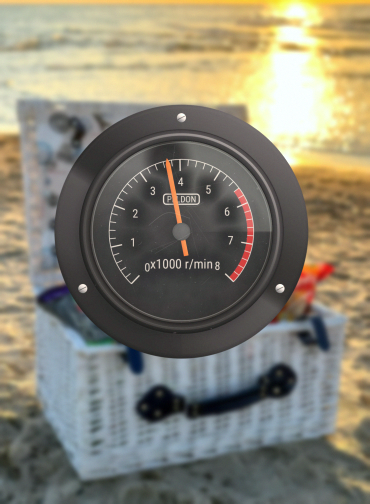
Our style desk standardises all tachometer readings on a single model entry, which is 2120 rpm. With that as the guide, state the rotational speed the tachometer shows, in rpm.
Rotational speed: 3700 rpm
